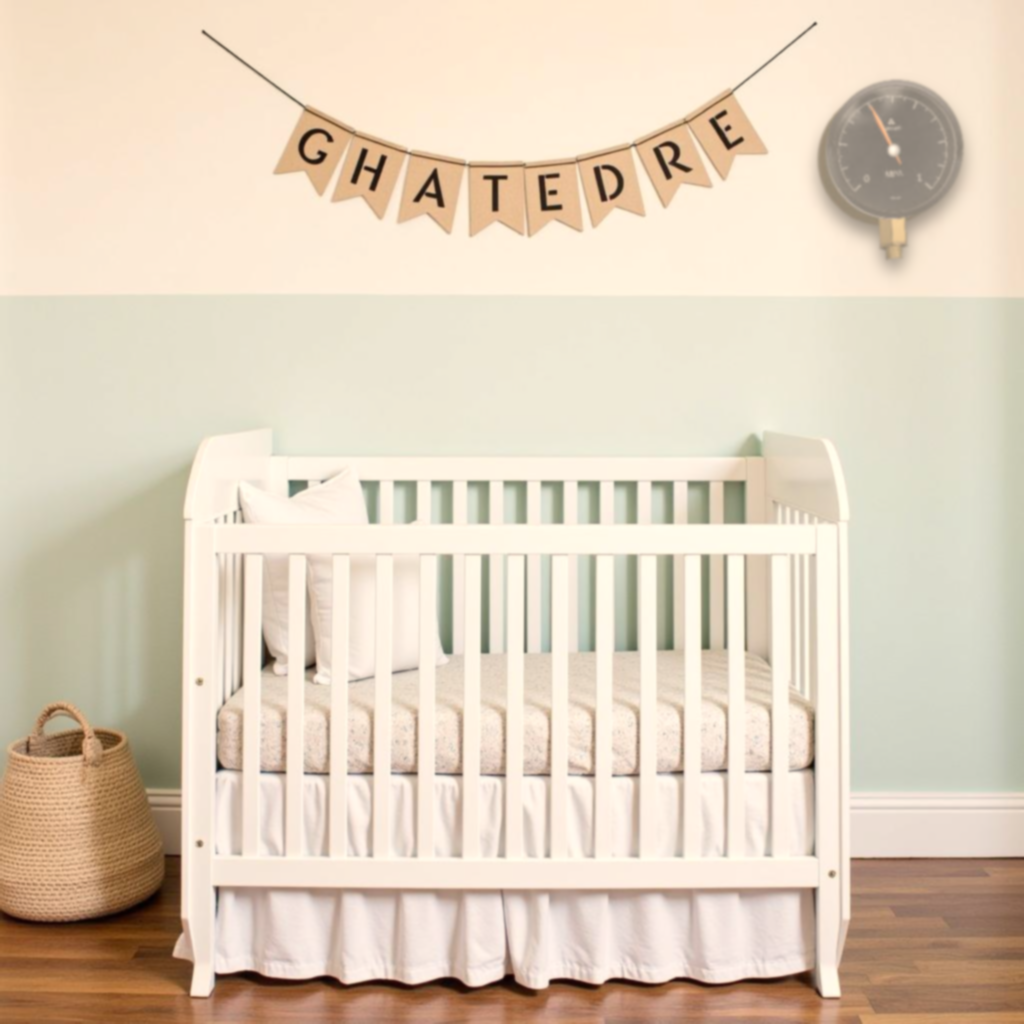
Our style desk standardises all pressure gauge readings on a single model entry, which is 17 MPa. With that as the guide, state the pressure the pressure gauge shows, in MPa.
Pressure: 0.4 MPa
